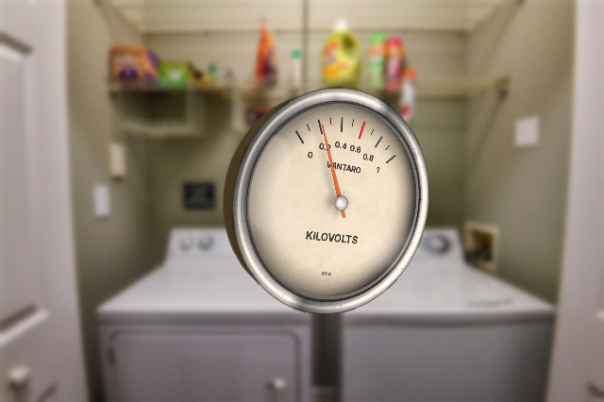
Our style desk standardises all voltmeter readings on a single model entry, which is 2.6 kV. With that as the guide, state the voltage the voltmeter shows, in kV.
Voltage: 0.2 kV
